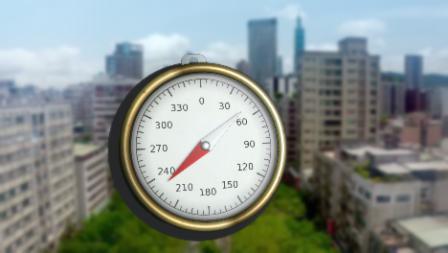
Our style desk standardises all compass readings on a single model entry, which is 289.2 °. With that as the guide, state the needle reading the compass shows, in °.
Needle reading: 230 °
